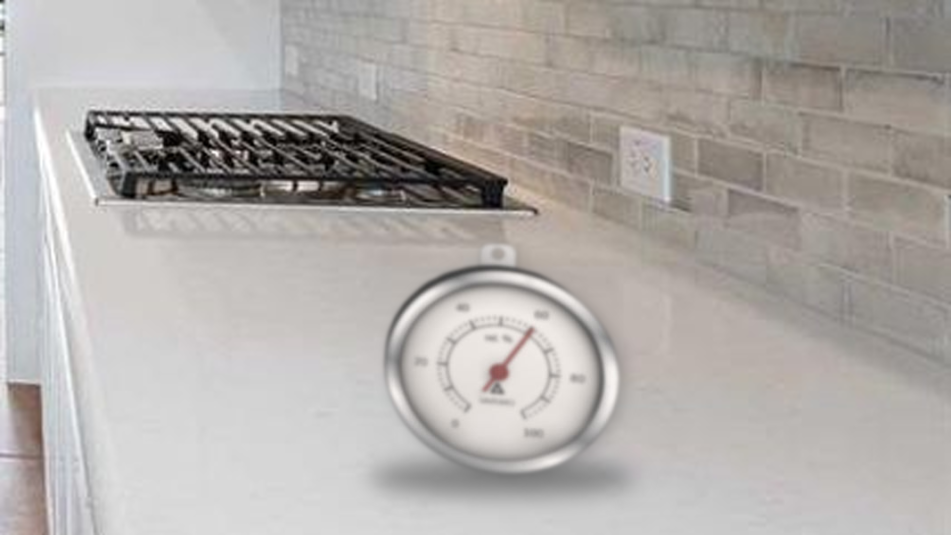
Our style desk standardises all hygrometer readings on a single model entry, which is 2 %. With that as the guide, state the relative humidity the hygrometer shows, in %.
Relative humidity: 60 %
